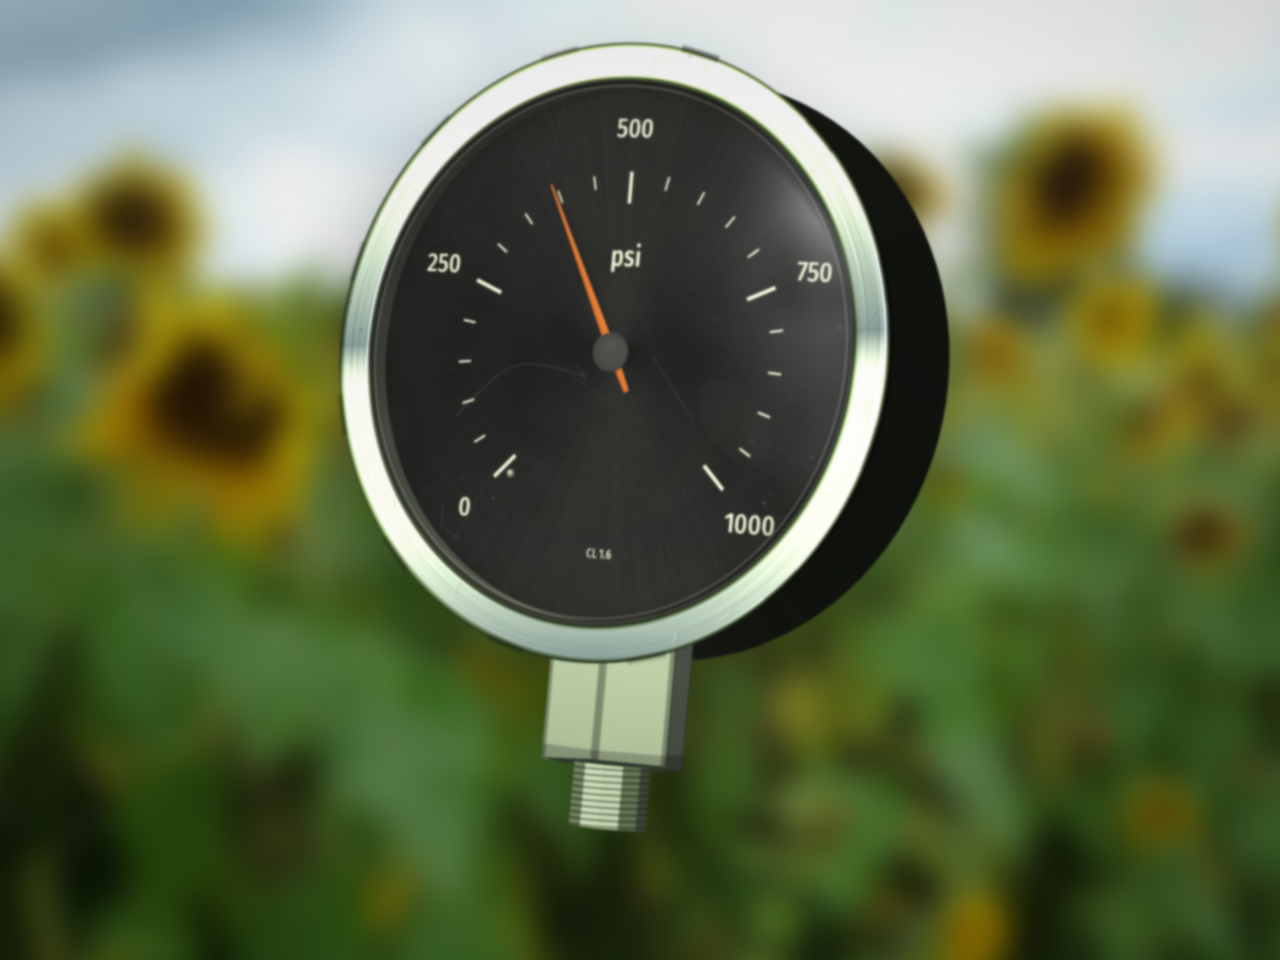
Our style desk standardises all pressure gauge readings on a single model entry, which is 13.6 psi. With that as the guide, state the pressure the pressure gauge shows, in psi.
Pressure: 400 psi
